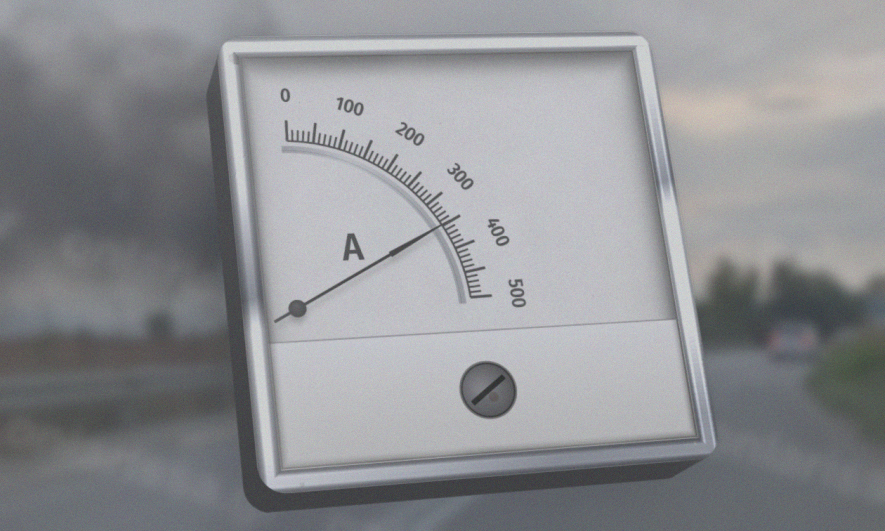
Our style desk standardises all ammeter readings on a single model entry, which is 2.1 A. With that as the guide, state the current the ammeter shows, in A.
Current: 350 A
